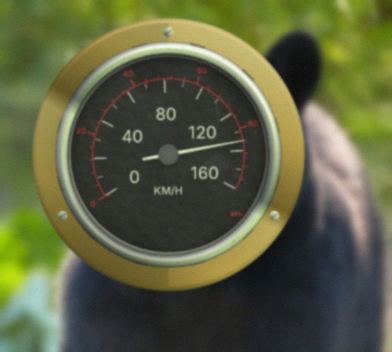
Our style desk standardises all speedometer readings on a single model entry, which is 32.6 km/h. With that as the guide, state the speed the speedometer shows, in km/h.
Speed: 135 km/h
